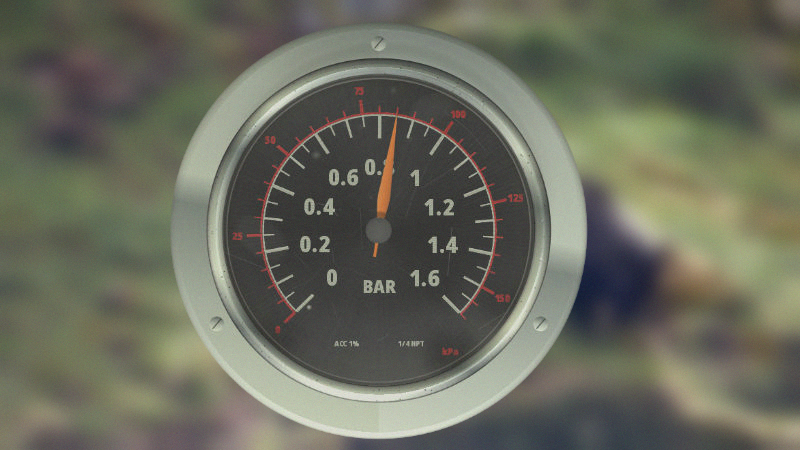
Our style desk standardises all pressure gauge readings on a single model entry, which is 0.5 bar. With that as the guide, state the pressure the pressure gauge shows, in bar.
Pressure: 0.85 bar
